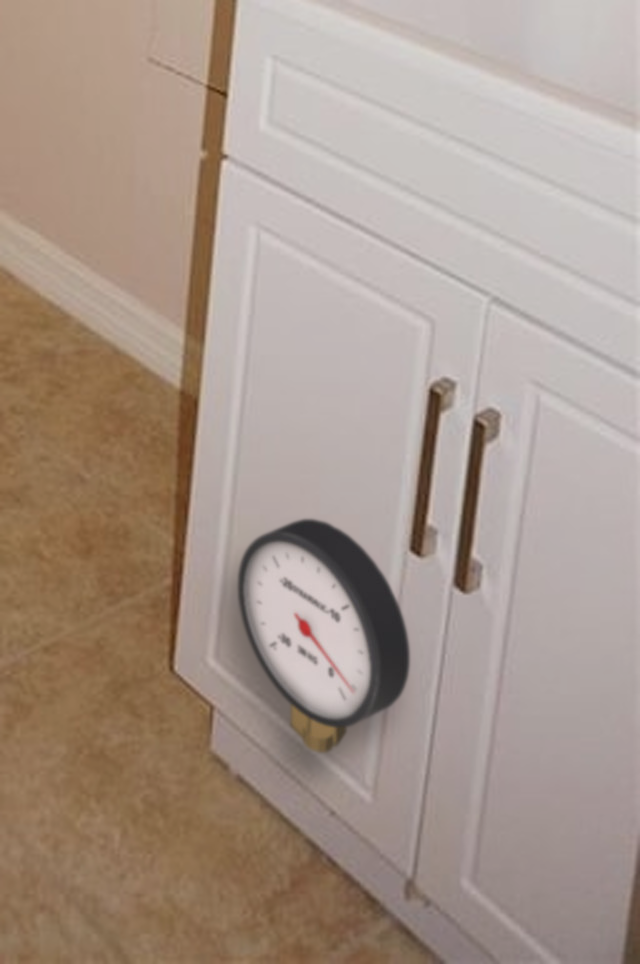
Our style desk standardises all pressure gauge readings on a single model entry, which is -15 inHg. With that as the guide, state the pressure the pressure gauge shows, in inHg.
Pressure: -2 inHg
